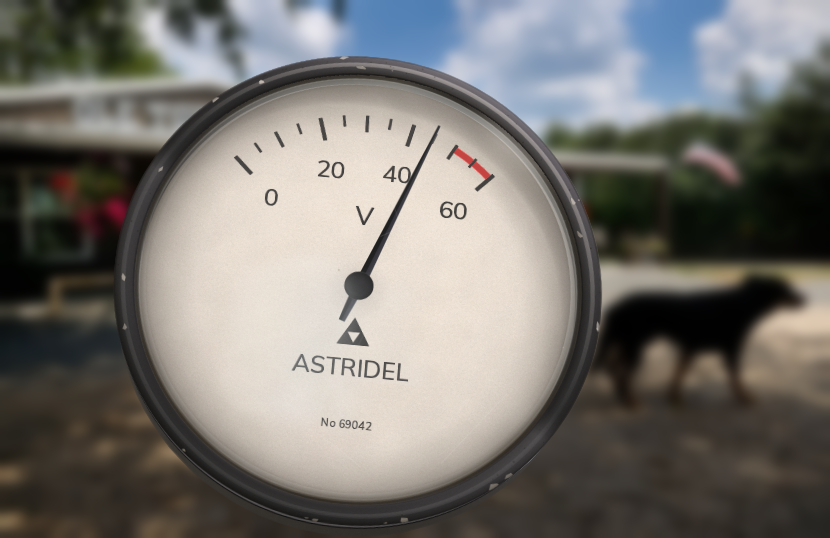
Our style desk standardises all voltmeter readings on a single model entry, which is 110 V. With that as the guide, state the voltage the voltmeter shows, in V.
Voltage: 45 V
